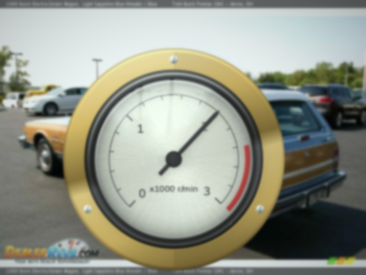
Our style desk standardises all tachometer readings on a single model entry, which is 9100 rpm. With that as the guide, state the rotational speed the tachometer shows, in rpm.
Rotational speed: 2000 rpm
